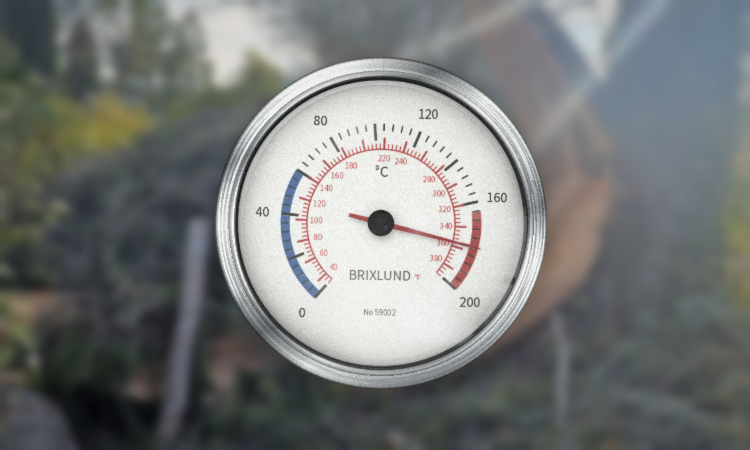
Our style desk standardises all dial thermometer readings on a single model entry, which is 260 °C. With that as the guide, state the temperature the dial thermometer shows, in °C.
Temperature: 180 °C
